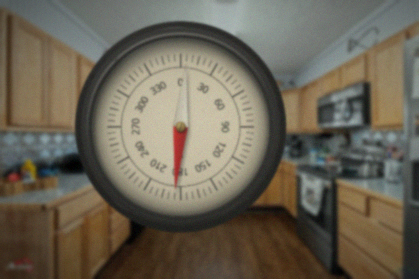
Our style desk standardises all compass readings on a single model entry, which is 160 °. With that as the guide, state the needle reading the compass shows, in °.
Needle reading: 185 °
